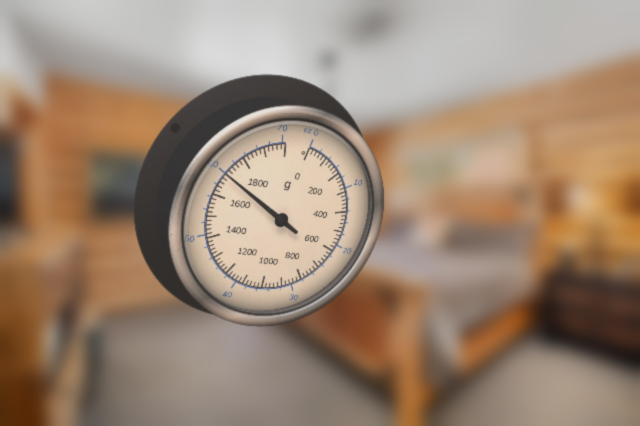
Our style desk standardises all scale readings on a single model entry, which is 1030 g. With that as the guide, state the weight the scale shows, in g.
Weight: 1700 g
